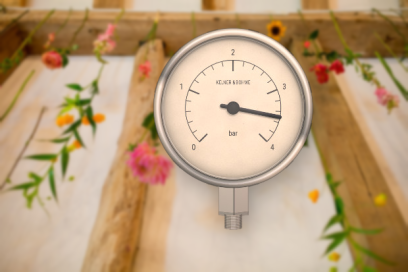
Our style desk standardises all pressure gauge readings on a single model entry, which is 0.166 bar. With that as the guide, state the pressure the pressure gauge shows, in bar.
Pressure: 3.5 bar
